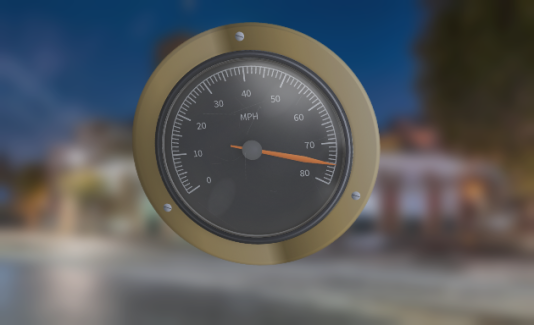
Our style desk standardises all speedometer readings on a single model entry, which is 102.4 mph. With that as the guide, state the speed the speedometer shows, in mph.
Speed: 75 mph
